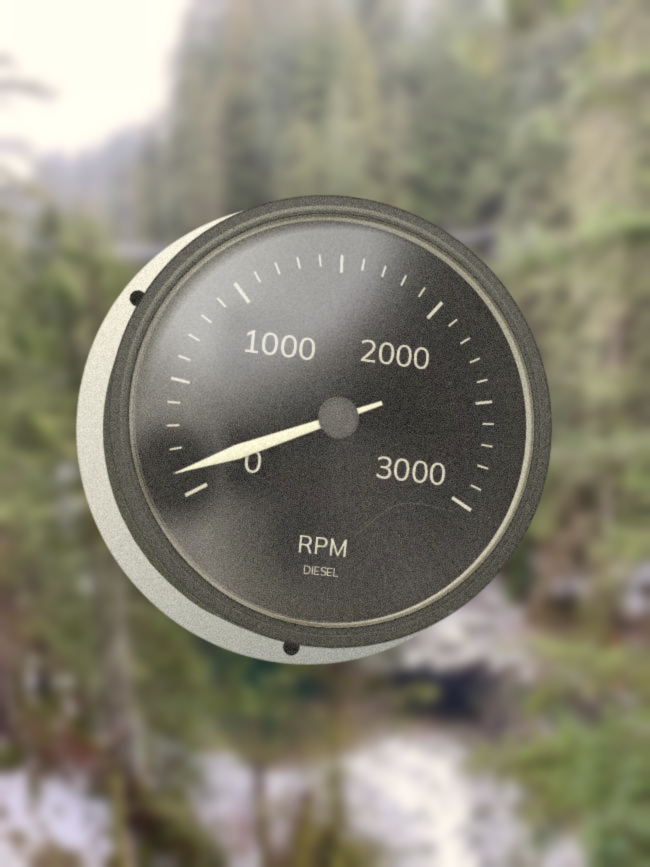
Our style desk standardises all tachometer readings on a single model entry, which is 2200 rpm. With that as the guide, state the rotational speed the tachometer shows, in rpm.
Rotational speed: 100 rpm
